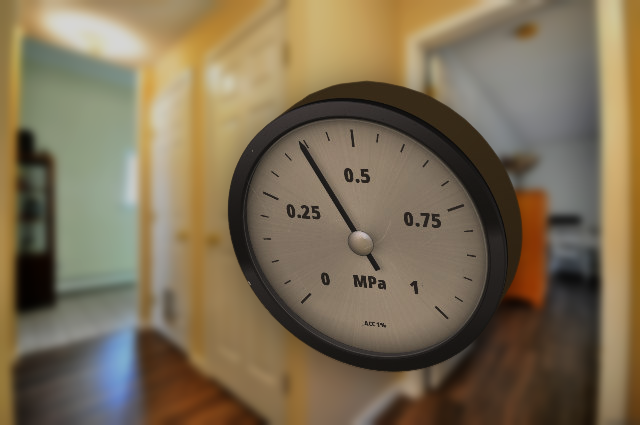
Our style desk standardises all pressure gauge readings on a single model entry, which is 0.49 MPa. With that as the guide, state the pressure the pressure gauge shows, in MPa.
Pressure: 0.4 MPa
